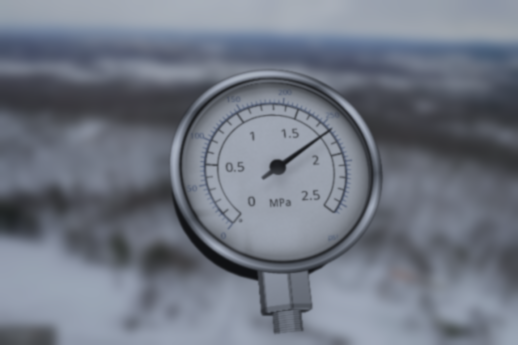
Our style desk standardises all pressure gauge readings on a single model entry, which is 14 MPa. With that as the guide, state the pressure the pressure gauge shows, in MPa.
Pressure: 1.8 MPa
